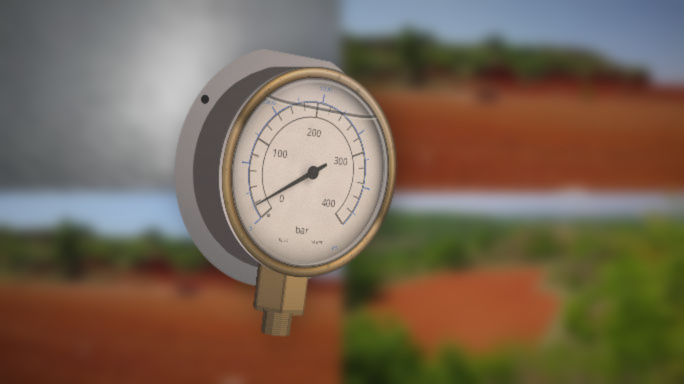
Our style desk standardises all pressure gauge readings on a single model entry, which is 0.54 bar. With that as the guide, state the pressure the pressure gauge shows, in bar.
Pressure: 20 bar
